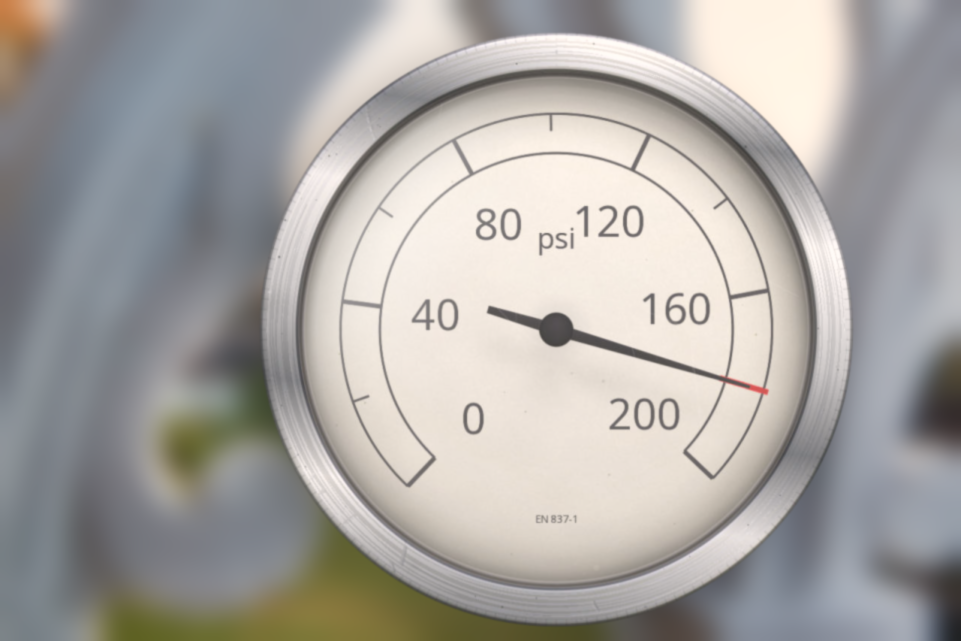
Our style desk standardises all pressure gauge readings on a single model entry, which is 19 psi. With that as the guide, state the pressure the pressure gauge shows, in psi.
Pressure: 180 psi
